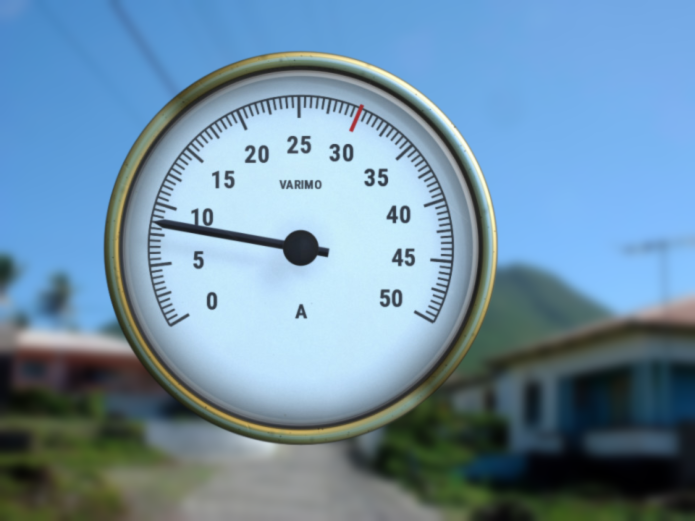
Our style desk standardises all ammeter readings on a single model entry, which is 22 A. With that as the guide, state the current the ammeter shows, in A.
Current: 8.5 A
